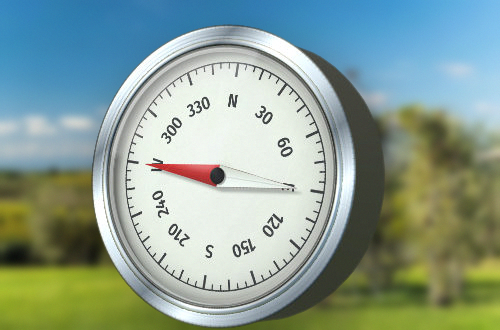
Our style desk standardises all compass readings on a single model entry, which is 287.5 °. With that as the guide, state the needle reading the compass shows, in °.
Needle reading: 270 °
